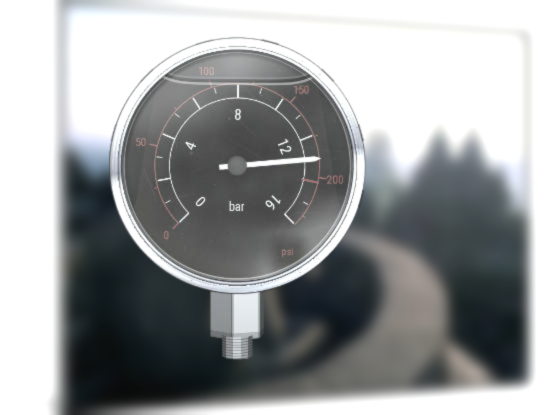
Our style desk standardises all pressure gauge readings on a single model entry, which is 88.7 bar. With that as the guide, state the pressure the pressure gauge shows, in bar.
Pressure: 13 bar
